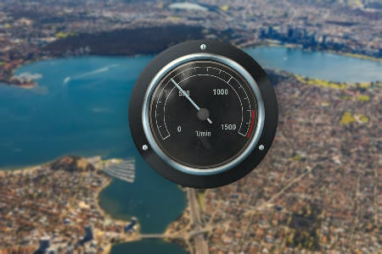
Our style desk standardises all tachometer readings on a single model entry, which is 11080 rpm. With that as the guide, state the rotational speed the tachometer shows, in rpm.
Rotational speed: 500 rpm
